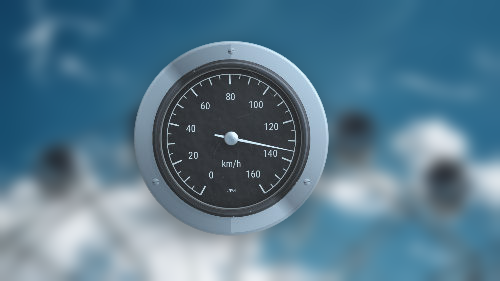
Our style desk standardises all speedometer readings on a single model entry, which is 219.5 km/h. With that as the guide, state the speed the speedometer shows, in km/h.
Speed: 135 km/h
